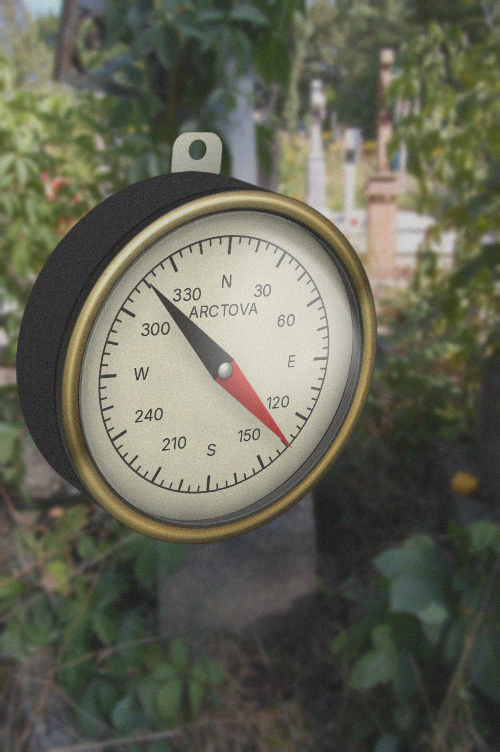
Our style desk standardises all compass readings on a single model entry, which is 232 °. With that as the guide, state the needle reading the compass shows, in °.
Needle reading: 135 °
